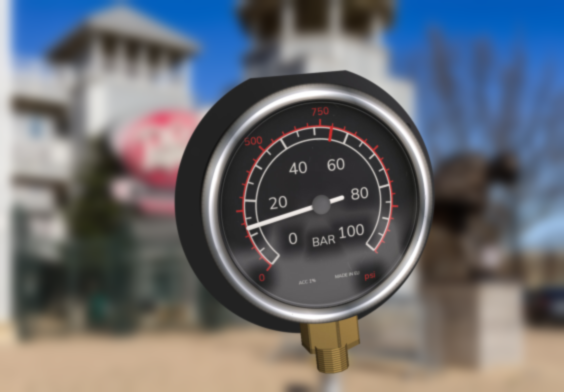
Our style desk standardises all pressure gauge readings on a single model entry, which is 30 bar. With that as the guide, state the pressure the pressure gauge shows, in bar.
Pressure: 12.5 bar
